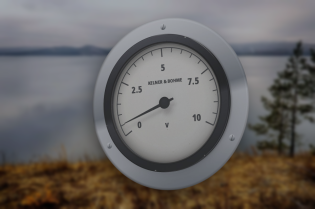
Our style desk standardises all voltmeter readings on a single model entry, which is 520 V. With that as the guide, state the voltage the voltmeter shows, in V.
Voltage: 0.5 V
